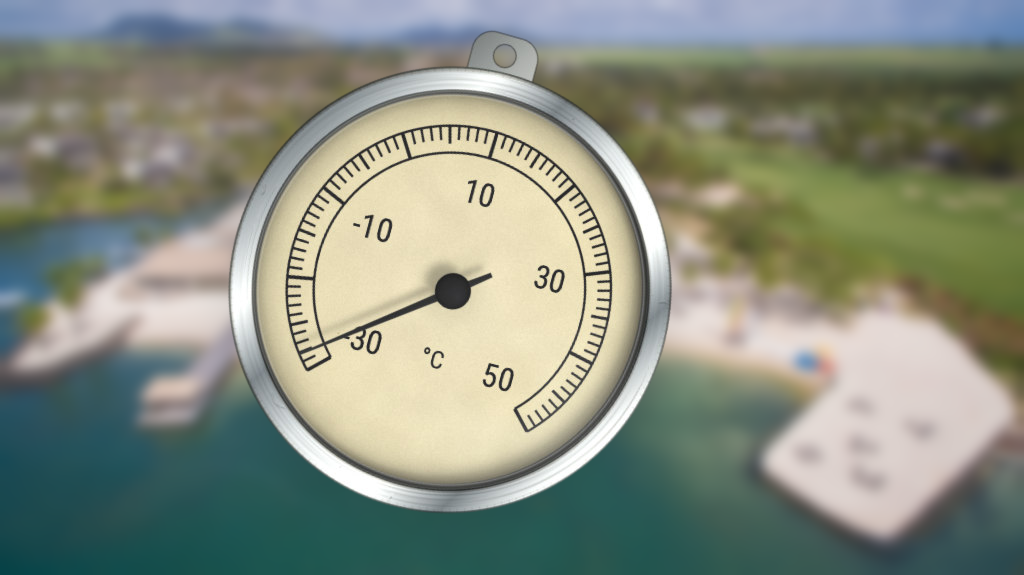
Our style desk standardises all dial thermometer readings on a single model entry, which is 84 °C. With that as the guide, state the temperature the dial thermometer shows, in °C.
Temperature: -28 °C
